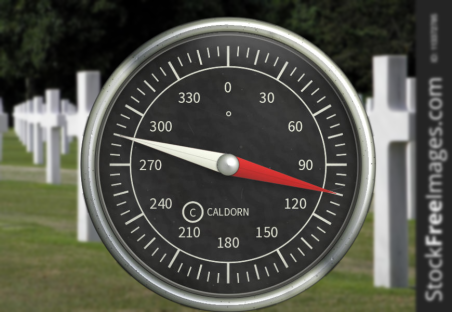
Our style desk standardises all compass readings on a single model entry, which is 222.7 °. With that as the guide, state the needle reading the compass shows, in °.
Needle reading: 105 °
